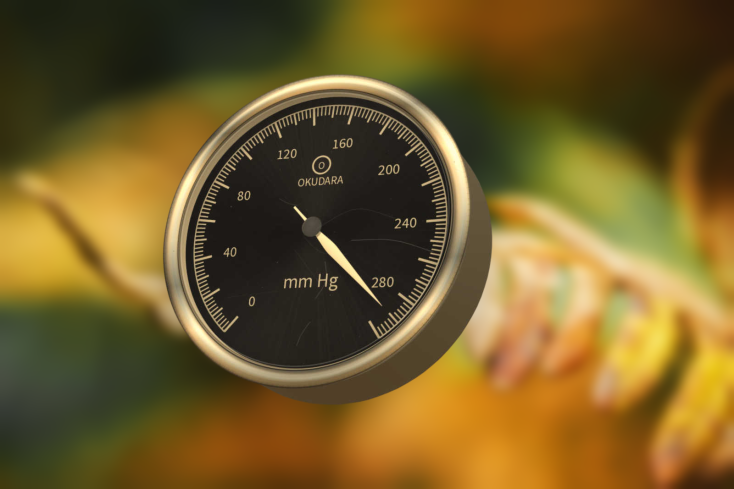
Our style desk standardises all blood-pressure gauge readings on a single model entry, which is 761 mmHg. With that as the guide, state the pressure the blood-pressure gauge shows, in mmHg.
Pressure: 290 mmHg
